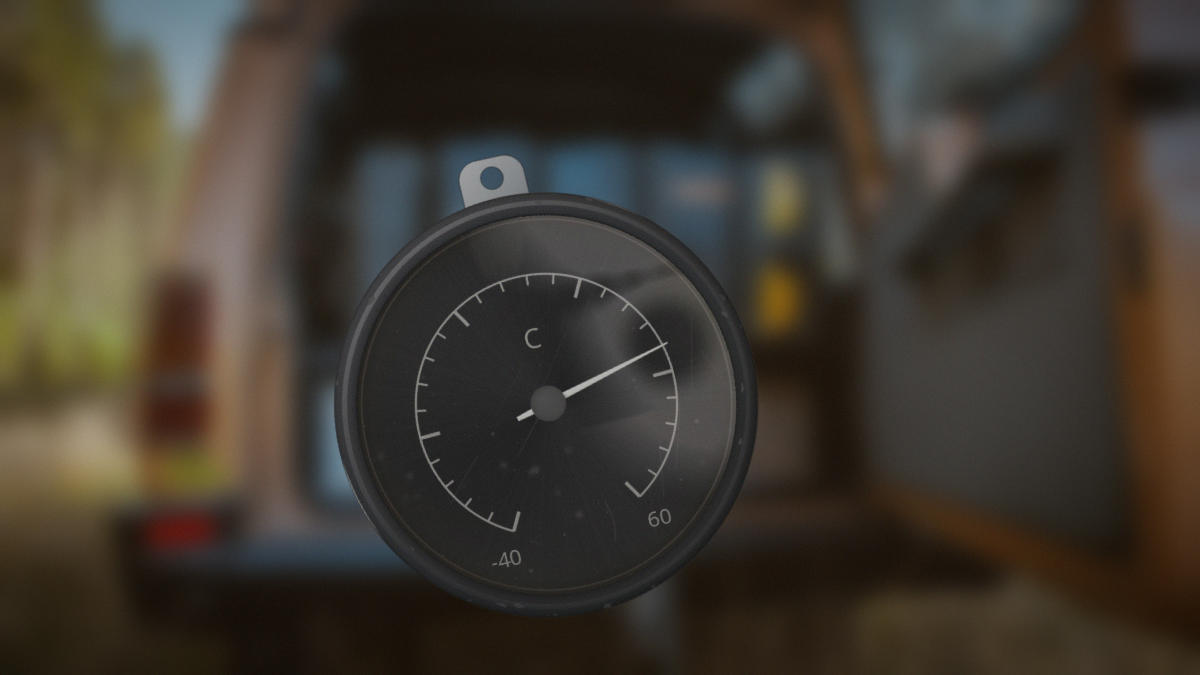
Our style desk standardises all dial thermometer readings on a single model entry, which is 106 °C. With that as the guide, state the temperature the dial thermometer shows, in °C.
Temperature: 36 °C
